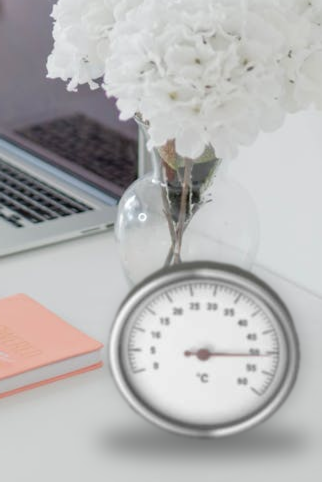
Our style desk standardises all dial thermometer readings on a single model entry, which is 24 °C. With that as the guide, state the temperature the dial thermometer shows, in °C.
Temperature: 50 °C
